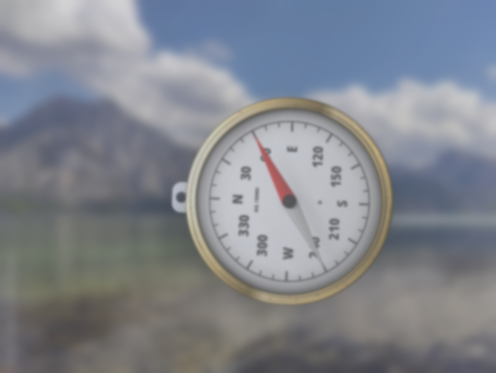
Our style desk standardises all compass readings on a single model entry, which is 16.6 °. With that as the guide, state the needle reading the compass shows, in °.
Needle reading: 60 °
